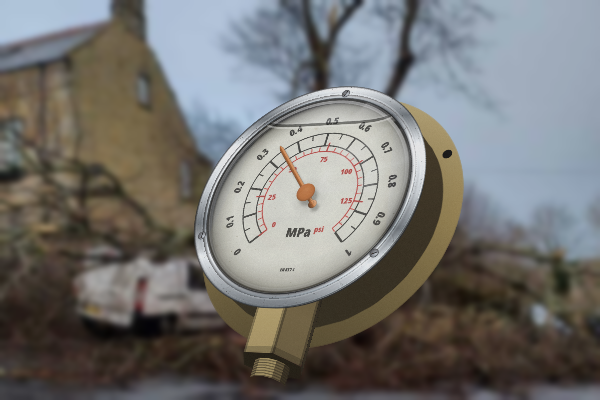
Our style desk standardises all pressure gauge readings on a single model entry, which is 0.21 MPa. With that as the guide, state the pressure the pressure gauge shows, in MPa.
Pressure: 0.35 MPa
